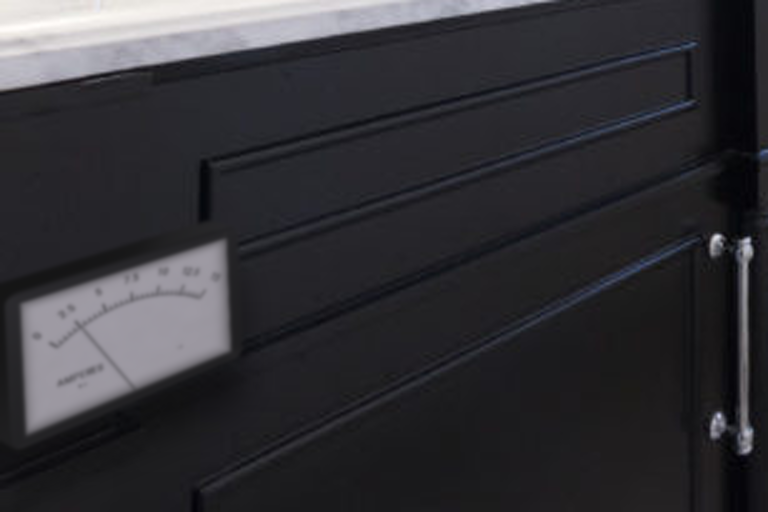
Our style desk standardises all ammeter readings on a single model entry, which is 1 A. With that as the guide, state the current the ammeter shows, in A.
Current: 2.5 A
